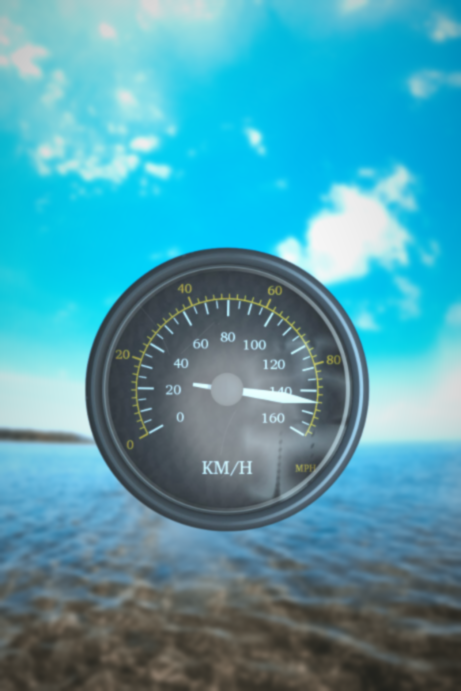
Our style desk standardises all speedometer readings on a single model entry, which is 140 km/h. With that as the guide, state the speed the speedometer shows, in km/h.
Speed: 145 km/h
